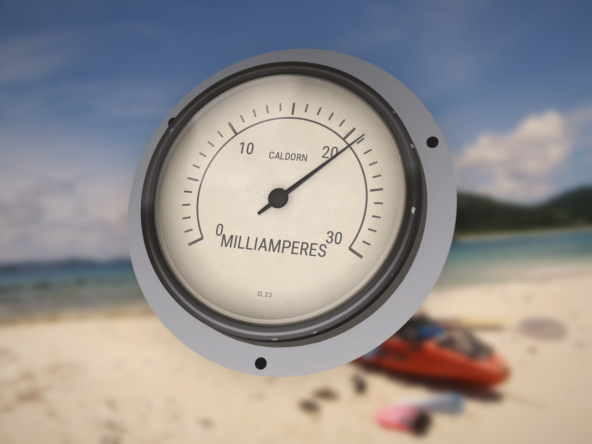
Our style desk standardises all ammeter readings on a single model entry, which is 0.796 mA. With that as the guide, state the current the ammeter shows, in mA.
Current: 21 mA
